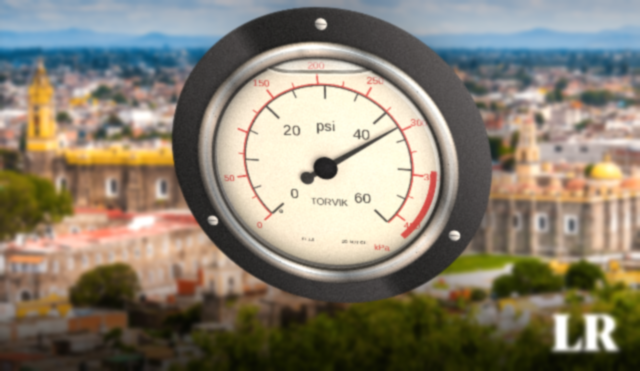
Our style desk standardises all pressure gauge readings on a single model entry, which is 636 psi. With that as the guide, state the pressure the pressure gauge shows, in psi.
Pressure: 42.5 psi
